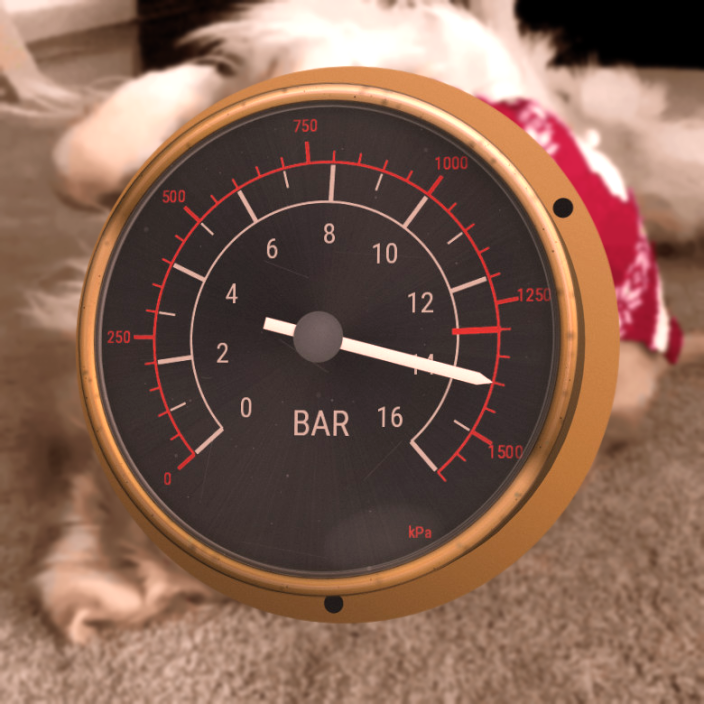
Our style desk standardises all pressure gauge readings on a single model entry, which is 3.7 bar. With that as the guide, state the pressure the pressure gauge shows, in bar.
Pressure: 14 bar
